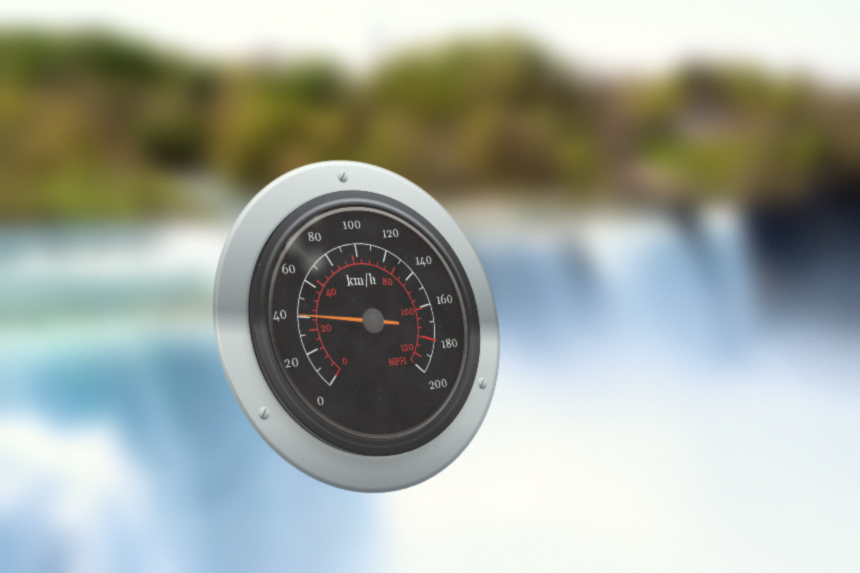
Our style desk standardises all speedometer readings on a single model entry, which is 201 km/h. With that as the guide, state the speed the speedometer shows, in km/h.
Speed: 40 km/h
